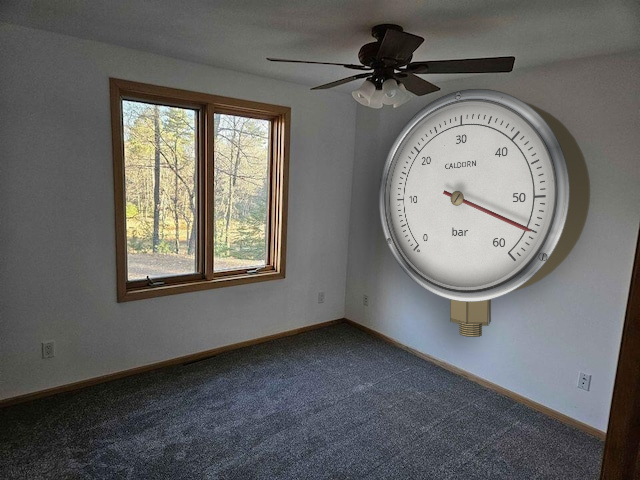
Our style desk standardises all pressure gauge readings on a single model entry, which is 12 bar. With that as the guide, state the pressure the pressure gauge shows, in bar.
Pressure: 55 bar
